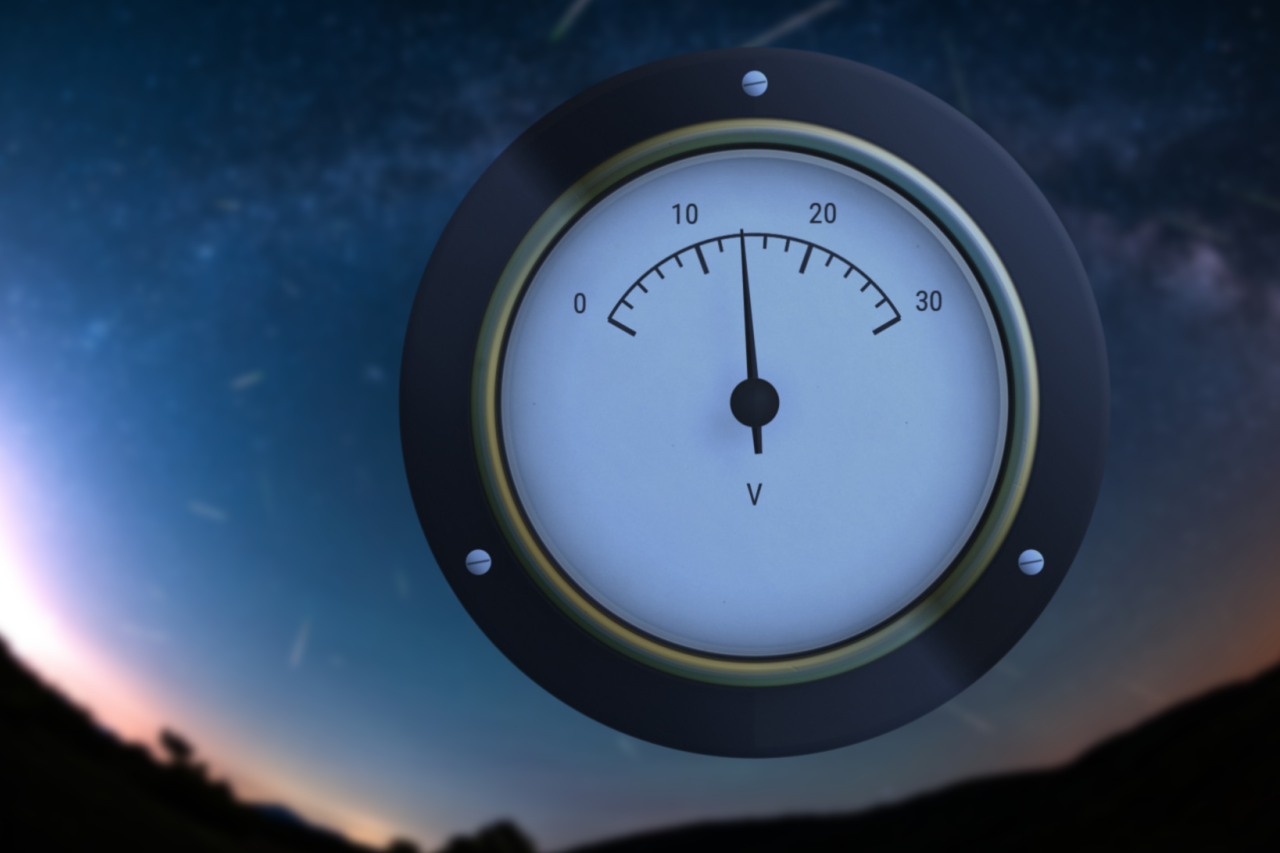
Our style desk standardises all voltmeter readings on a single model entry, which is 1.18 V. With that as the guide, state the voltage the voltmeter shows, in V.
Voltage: 14 V
